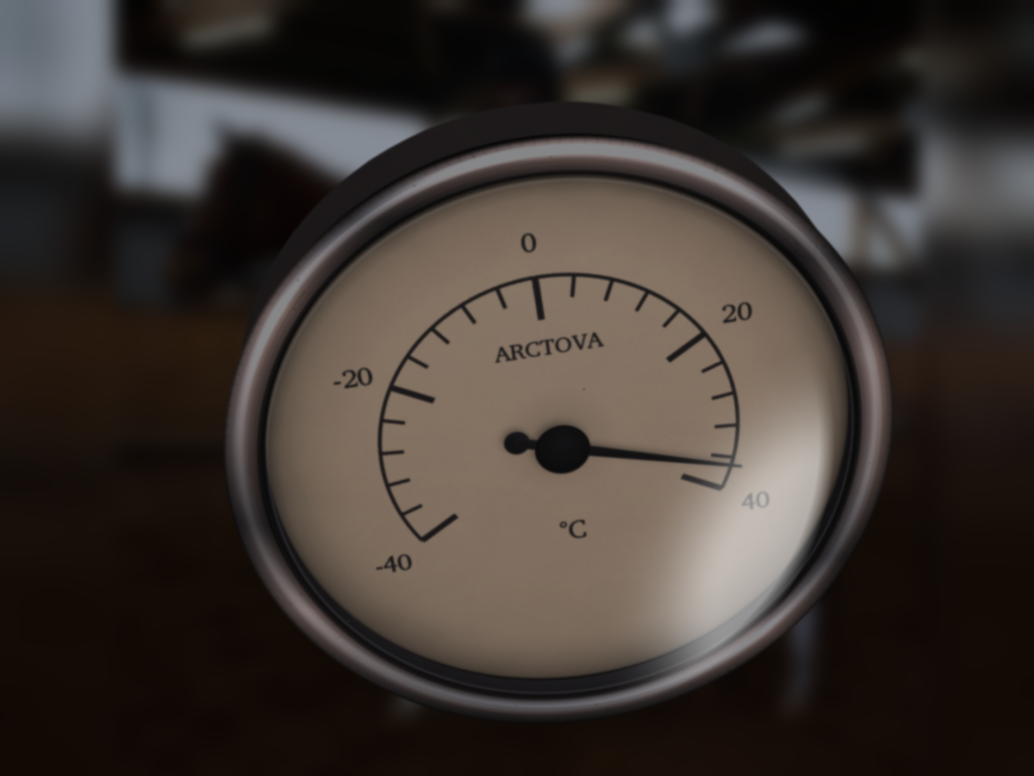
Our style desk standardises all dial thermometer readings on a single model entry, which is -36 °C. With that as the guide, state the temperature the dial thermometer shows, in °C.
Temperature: 36 °C
